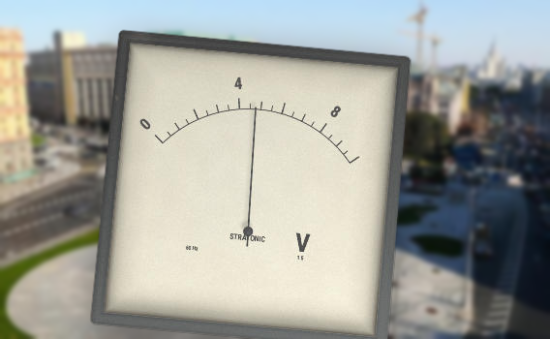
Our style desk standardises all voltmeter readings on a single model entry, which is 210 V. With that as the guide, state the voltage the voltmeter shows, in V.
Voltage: 4.75 V
